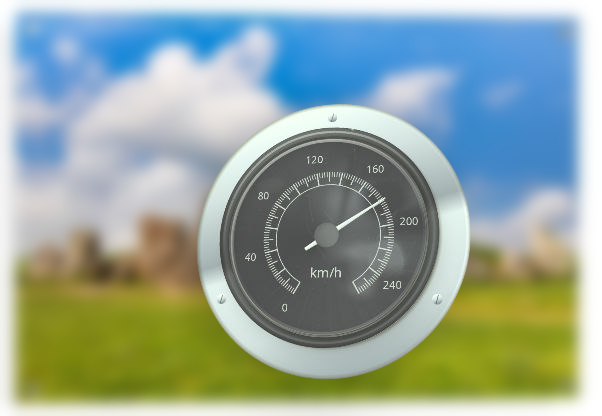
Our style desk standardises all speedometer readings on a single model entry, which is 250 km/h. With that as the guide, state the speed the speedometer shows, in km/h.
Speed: 180 km/h
